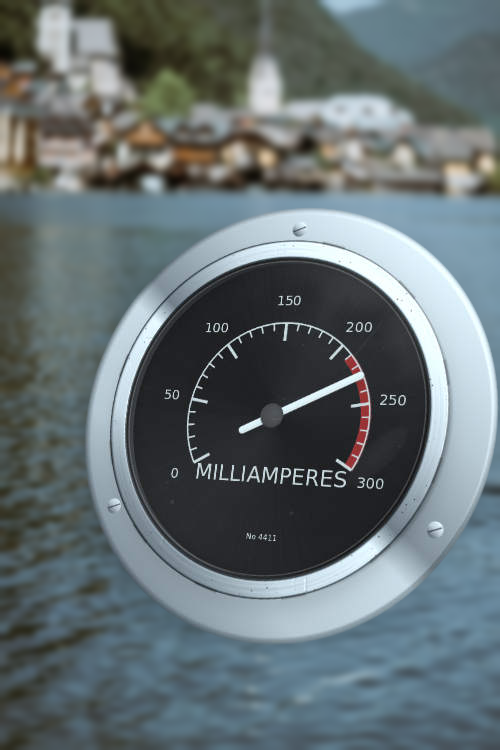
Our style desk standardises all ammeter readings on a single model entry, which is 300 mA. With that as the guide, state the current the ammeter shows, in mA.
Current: 230 mA
